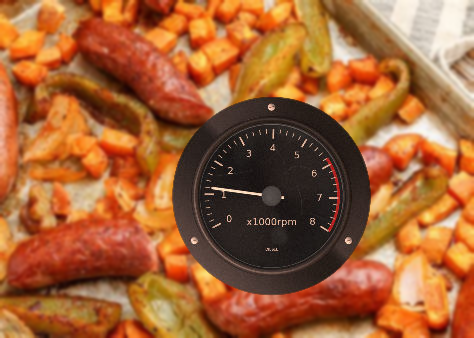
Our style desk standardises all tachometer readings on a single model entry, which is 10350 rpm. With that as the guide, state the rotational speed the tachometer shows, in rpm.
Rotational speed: 1200 rpm
